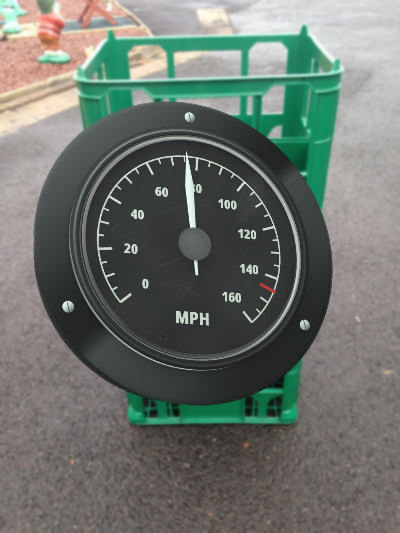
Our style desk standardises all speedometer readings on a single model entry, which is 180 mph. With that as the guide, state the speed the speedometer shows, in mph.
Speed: 75 mph
